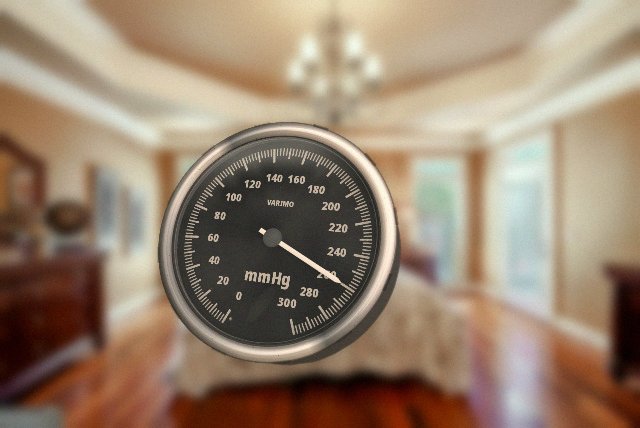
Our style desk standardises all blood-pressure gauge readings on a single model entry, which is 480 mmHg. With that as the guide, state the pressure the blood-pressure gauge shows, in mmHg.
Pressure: 260 mmHg
